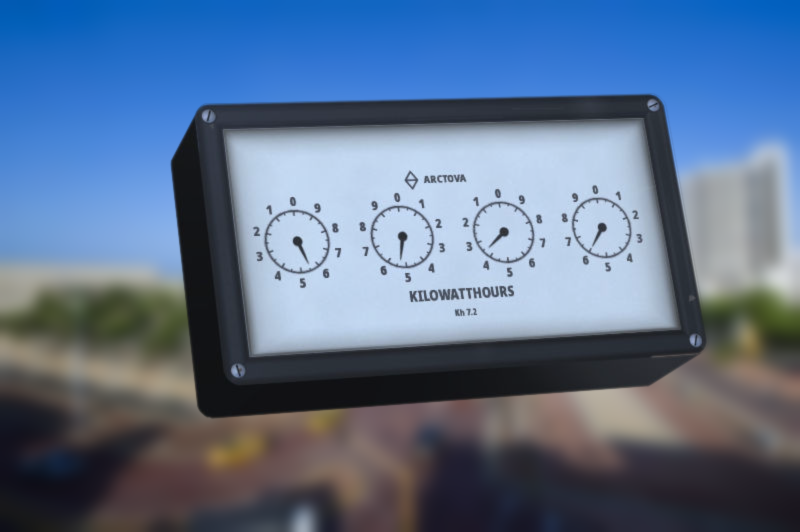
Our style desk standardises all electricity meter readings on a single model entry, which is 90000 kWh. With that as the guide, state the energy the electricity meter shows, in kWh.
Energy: 5536 kWh
